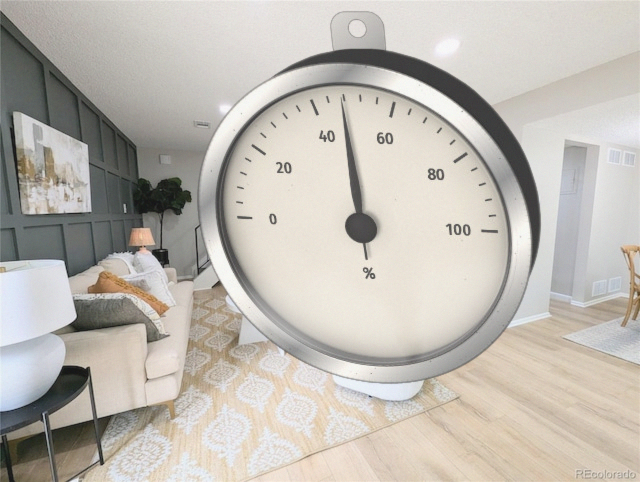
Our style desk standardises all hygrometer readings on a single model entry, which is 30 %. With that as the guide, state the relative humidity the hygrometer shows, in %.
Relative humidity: 48 %
